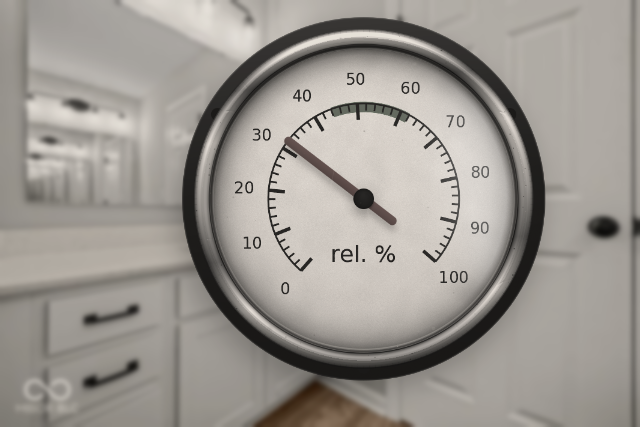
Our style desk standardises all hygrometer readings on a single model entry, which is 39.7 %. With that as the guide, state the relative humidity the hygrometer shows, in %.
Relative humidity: 32 %
